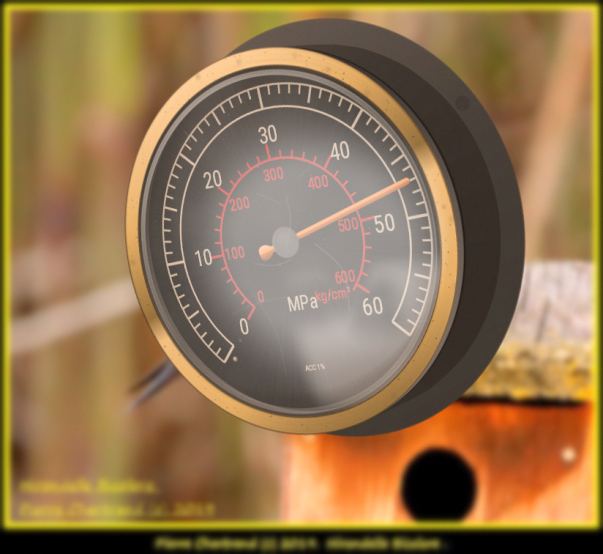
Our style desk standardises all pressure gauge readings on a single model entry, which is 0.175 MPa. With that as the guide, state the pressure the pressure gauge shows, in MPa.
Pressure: 47 MPa
